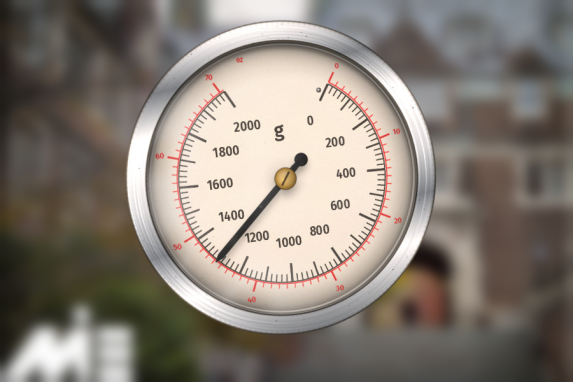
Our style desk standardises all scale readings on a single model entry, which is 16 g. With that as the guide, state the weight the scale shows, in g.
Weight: 1300 g
